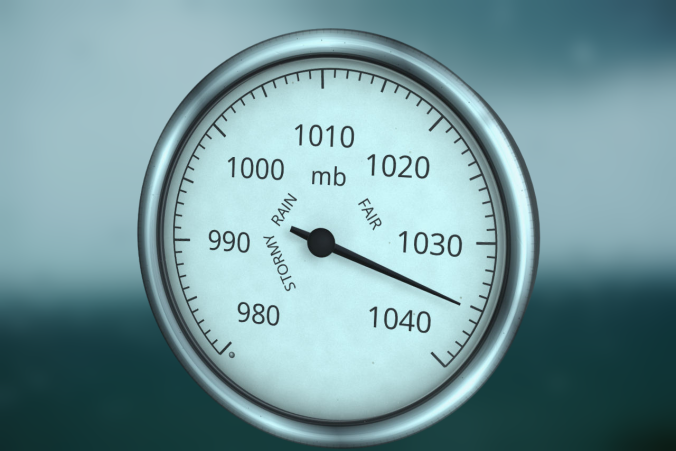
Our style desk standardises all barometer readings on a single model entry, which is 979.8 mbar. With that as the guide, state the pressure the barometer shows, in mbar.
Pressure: 1035 mbar
